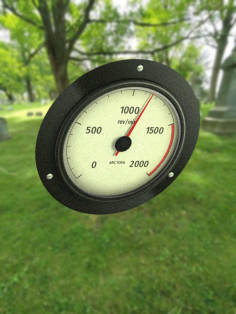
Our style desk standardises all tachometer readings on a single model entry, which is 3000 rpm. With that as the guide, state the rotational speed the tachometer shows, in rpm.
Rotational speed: 1150 rpm
